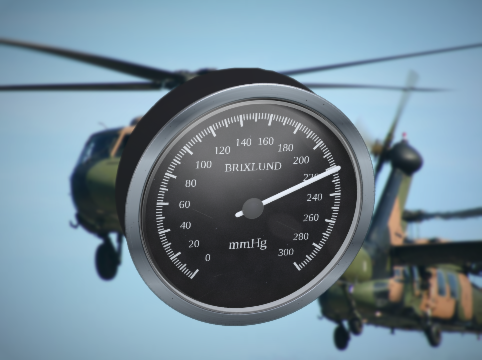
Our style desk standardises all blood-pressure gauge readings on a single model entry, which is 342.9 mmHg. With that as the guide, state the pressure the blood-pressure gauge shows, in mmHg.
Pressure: 220 mmHg
